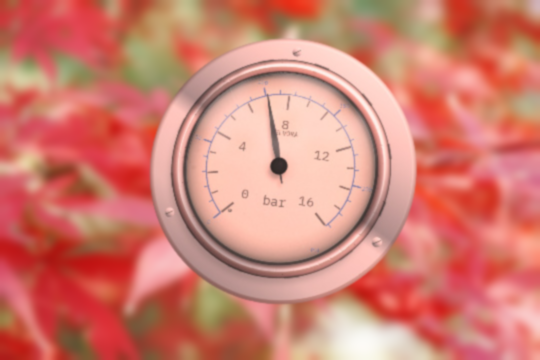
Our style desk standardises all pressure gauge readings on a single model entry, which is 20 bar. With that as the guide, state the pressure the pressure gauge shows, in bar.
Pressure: 7 bar
